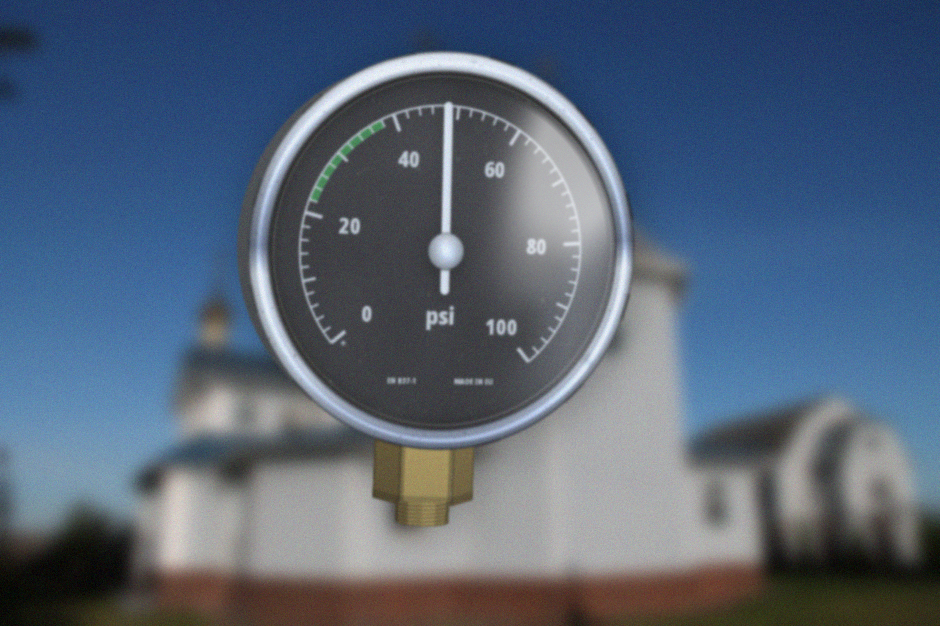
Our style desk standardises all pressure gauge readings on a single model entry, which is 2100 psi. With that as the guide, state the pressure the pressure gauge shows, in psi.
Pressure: 48 psi
